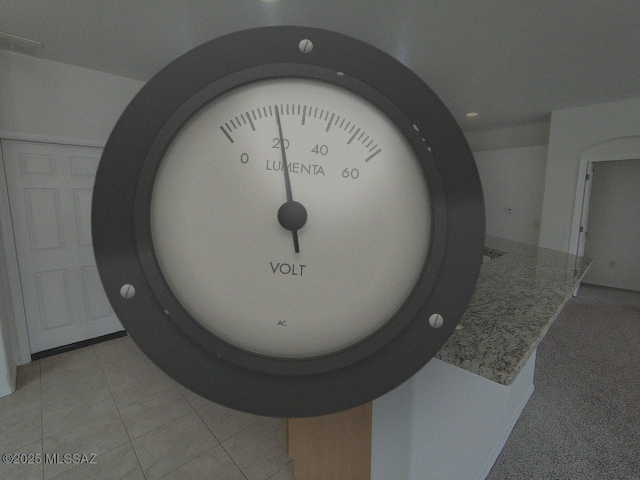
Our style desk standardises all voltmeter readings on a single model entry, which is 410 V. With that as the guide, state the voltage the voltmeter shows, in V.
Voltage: 20 V
